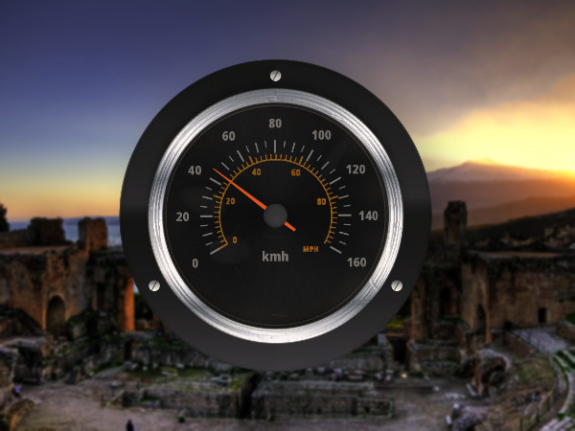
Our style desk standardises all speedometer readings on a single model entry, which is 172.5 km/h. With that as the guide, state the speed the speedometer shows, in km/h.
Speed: 45 km/h
